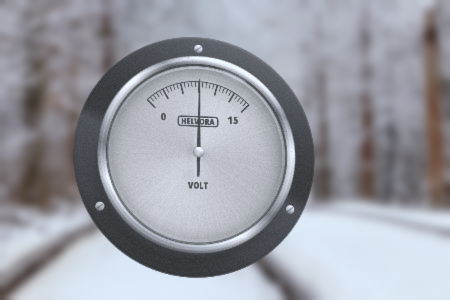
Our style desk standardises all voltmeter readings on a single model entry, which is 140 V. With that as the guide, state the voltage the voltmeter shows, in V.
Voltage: 7.5 V
